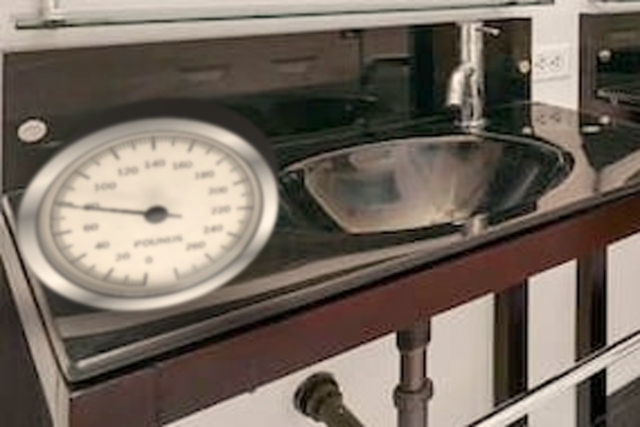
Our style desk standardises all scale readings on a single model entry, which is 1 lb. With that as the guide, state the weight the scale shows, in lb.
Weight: 80 lb
